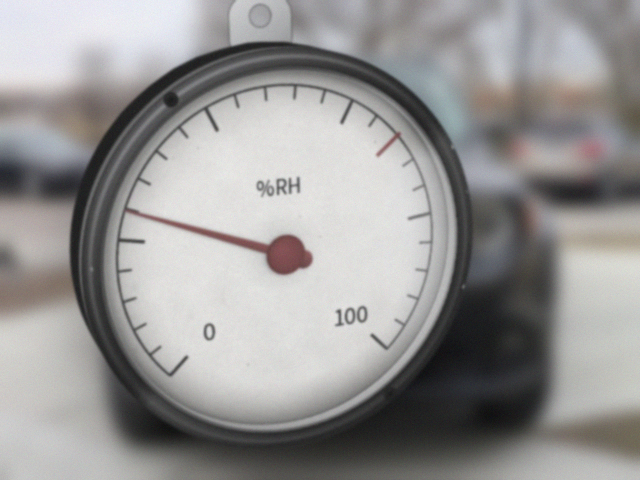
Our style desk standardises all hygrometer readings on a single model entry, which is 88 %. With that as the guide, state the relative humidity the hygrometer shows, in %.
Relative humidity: 24 %
